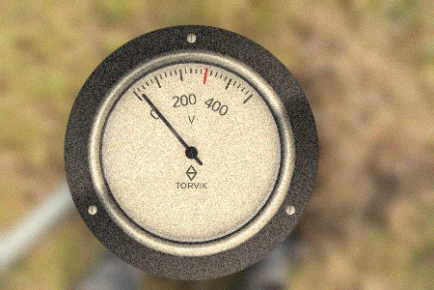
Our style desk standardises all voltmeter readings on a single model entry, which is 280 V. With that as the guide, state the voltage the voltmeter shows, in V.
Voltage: 20 V
